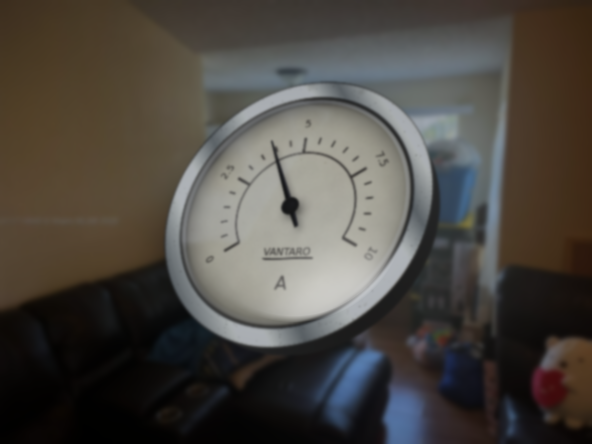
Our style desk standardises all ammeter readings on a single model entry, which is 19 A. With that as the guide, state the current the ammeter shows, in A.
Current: 4 A
